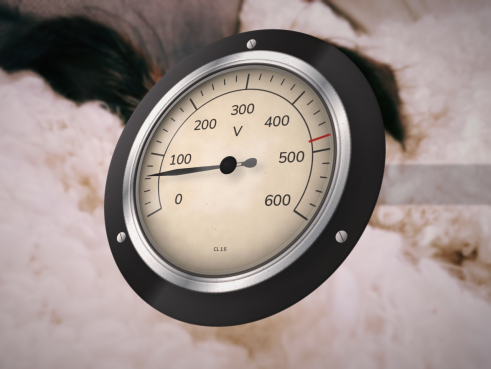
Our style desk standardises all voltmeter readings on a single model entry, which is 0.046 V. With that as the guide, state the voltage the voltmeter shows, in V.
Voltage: 60 V
